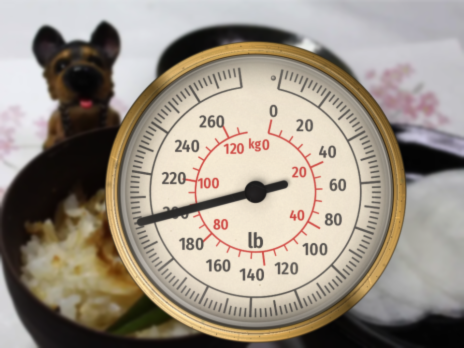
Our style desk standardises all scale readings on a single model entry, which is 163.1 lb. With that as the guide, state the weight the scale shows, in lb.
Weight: 200 lb
